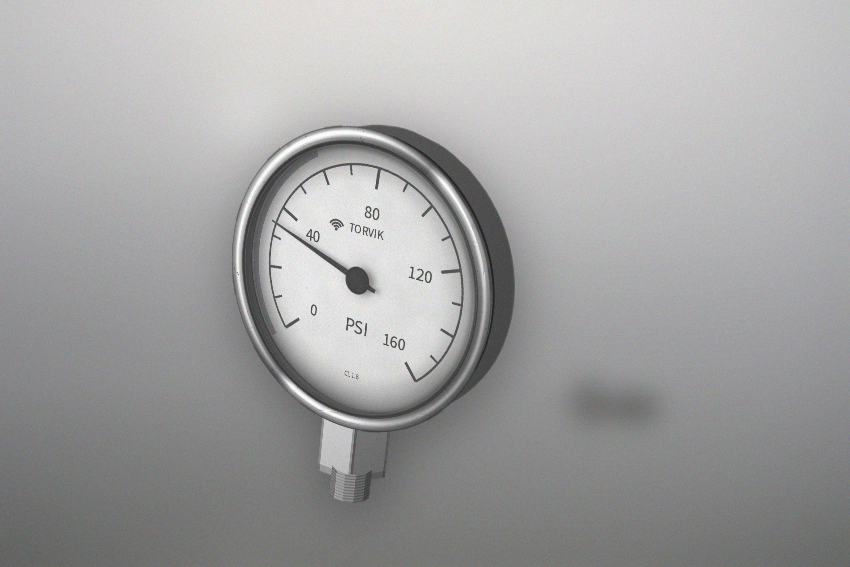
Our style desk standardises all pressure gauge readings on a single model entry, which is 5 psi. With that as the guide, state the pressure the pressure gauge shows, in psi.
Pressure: 35 psi
